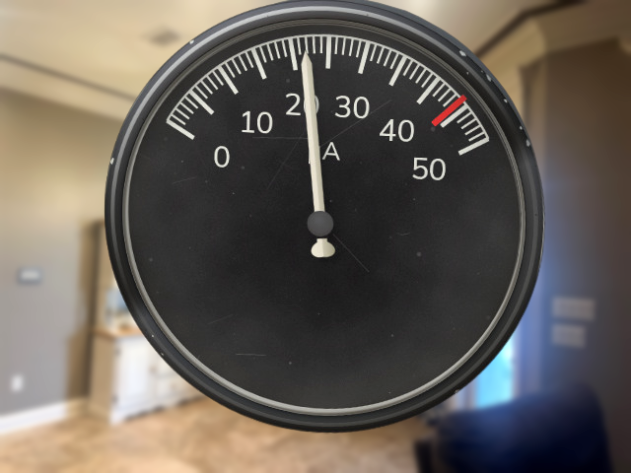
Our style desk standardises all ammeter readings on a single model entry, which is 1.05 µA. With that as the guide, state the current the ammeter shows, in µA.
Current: 22 µA
